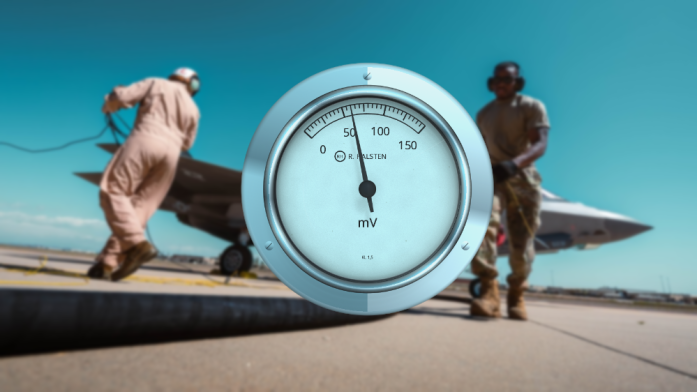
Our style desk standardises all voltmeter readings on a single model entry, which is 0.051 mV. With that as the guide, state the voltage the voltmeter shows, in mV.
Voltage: 60 mV
